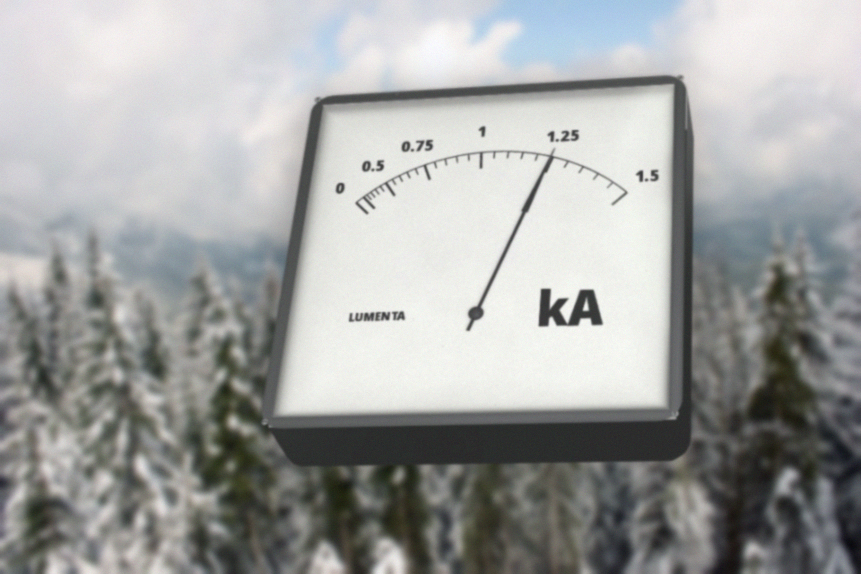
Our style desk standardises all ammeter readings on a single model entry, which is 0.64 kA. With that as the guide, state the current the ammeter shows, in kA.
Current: 1.25 kA
